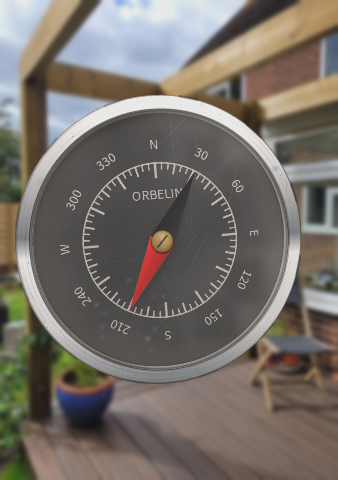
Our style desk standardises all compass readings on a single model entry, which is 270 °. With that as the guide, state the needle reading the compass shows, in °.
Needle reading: 210 °
